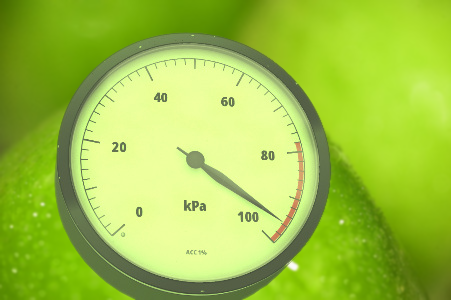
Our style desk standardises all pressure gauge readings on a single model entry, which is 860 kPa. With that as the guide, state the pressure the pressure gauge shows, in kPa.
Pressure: 96 kPa
